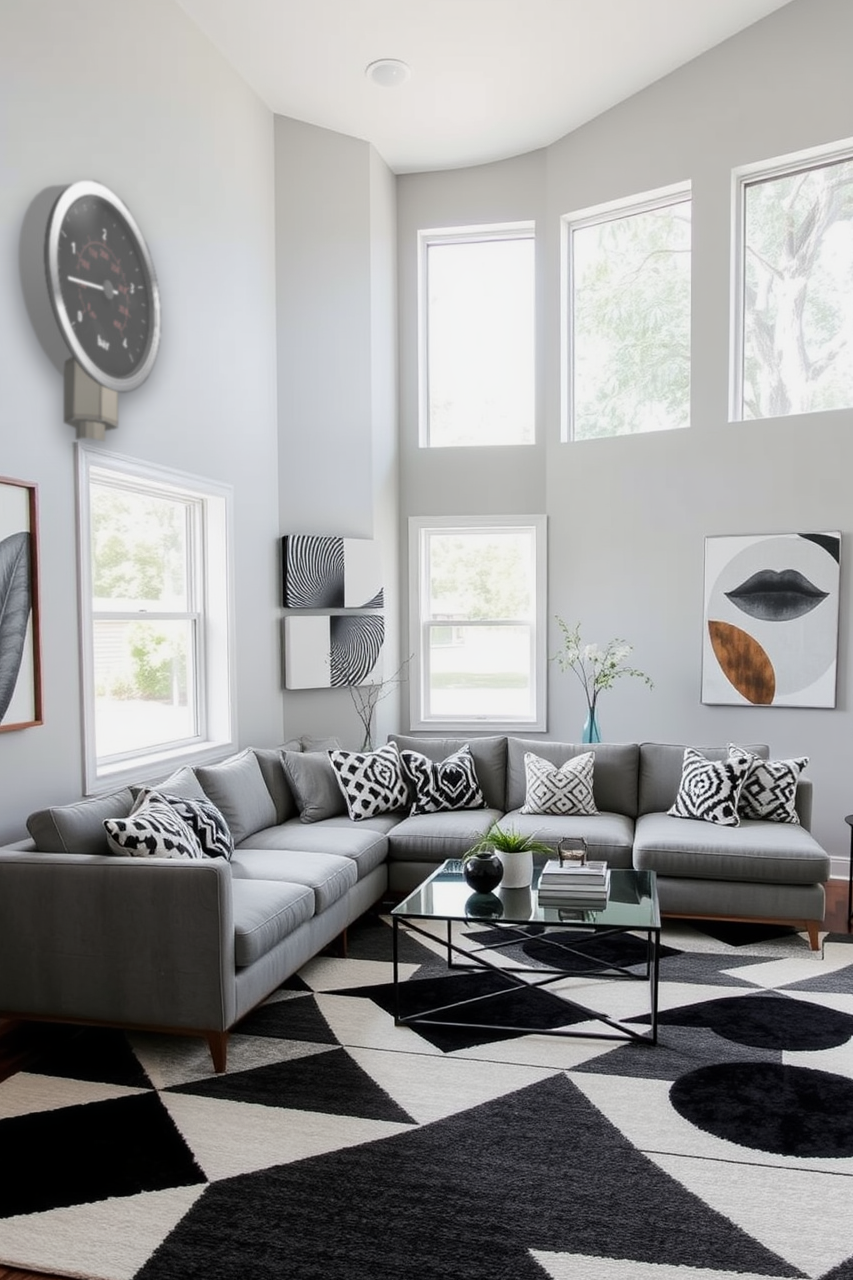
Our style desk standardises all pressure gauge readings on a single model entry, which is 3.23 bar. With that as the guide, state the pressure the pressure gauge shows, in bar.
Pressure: 0.5 bar
